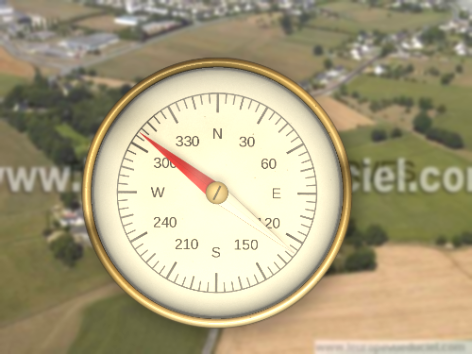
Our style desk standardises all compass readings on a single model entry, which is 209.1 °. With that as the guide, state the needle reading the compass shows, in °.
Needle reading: 307.5 °
